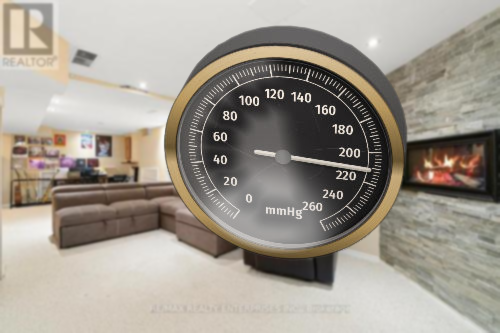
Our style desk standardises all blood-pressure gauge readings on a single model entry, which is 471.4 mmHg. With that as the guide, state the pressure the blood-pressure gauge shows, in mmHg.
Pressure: 210 mmHg
